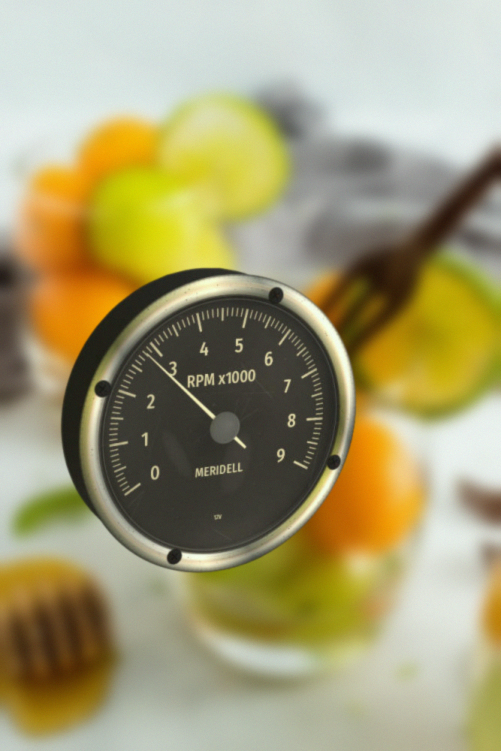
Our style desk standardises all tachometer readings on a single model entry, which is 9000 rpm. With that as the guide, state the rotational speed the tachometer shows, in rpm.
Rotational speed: 2800 rpm
